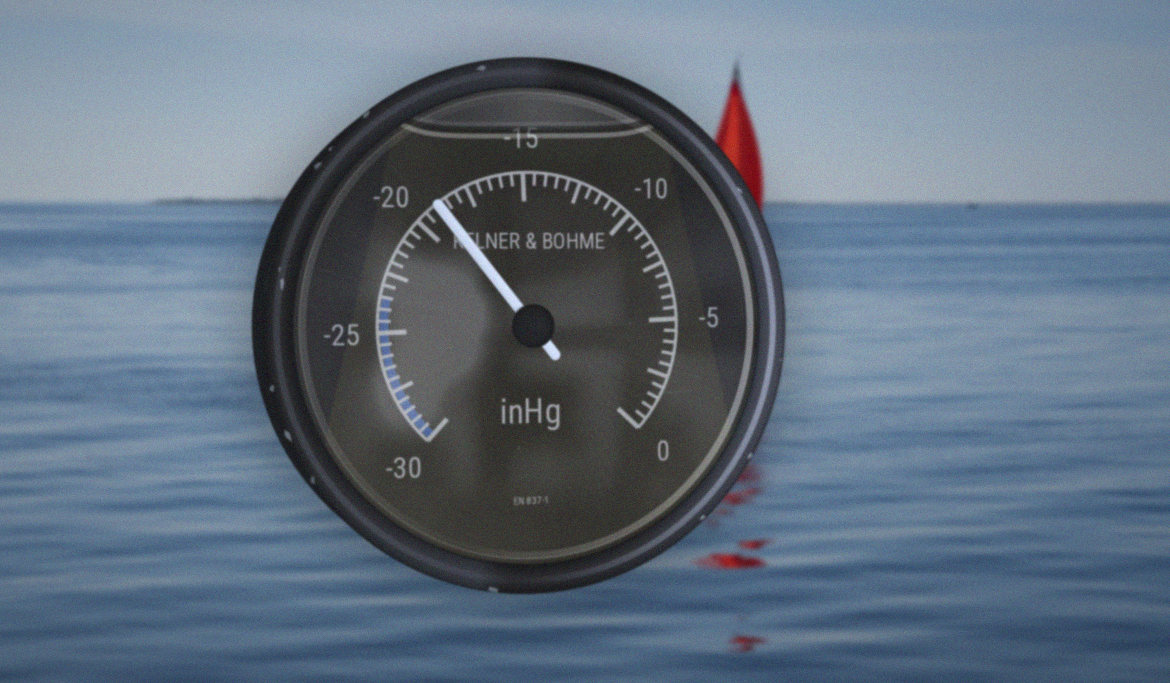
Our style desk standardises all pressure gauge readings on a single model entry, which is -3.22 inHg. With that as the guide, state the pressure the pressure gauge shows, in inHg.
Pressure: -19 inHg
